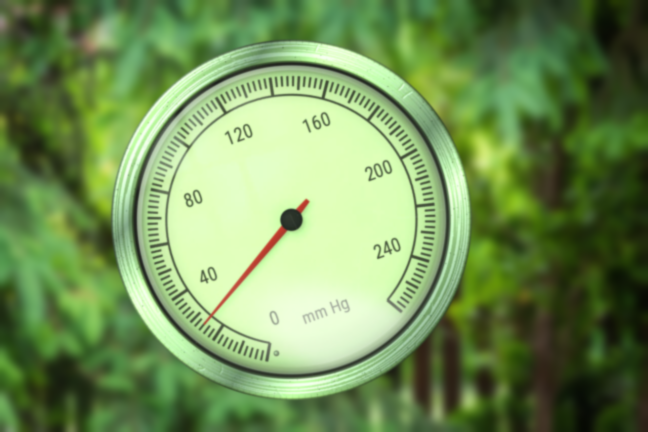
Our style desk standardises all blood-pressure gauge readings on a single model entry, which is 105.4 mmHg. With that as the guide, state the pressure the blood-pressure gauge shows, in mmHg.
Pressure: 26 mmHg
